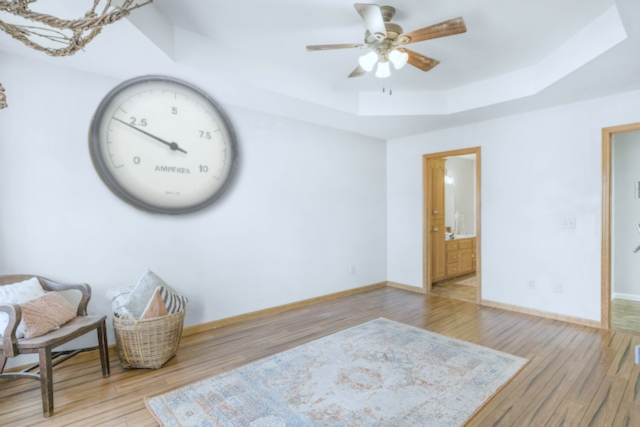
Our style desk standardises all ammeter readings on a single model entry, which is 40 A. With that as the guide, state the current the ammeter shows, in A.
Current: 2 A
